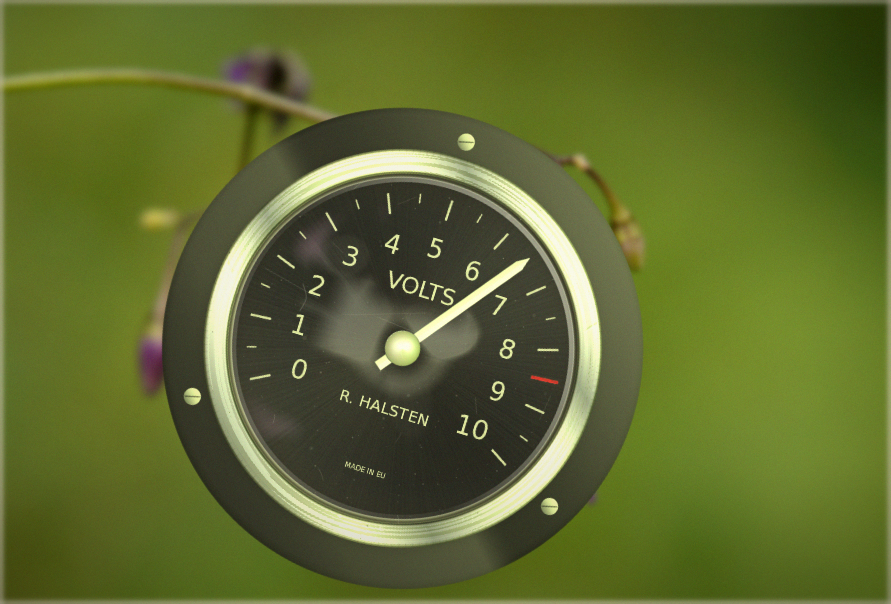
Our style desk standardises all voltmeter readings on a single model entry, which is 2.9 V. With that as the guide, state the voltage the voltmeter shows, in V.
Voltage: 6.5 V
